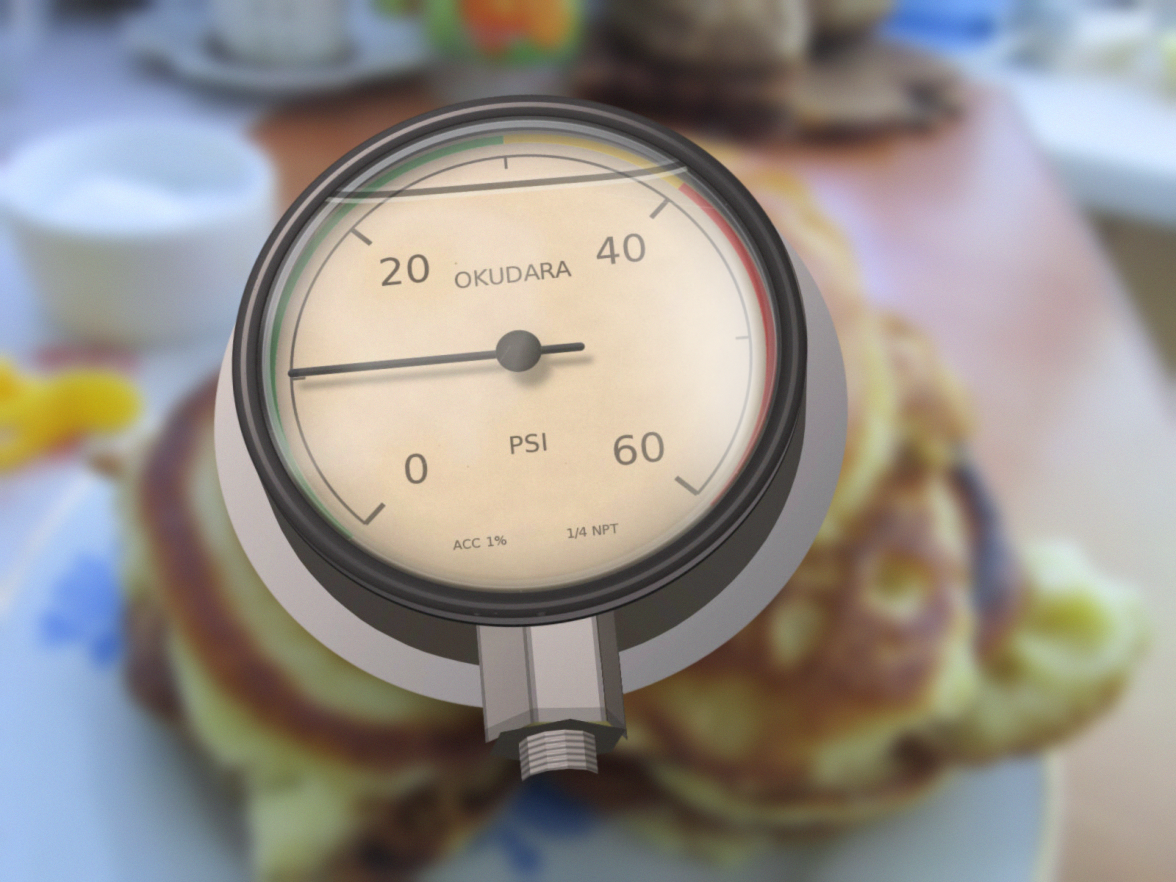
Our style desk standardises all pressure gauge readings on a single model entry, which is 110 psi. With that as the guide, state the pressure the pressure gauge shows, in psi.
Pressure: 10 psi
